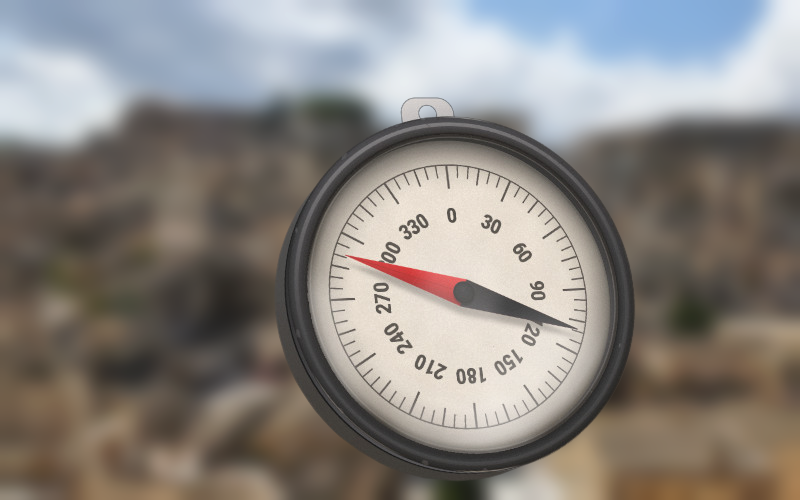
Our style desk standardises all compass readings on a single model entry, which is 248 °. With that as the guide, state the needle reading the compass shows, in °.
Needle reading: 290 °
